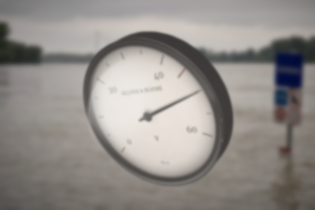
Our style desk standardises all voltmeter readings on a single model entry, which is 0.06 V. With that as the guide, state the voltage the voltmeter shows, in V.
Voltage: 50 V
